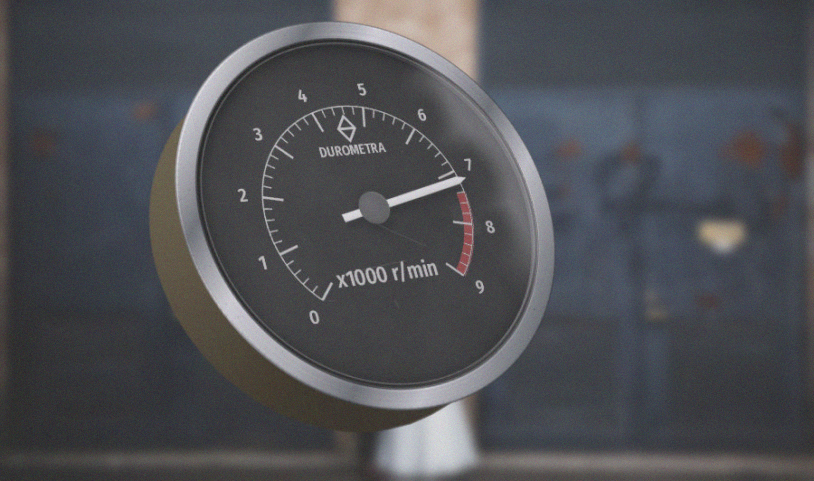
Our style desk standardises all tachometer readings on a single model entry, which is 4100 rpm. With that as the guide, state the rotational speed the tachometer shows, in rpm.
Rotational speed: 7200 rpm
